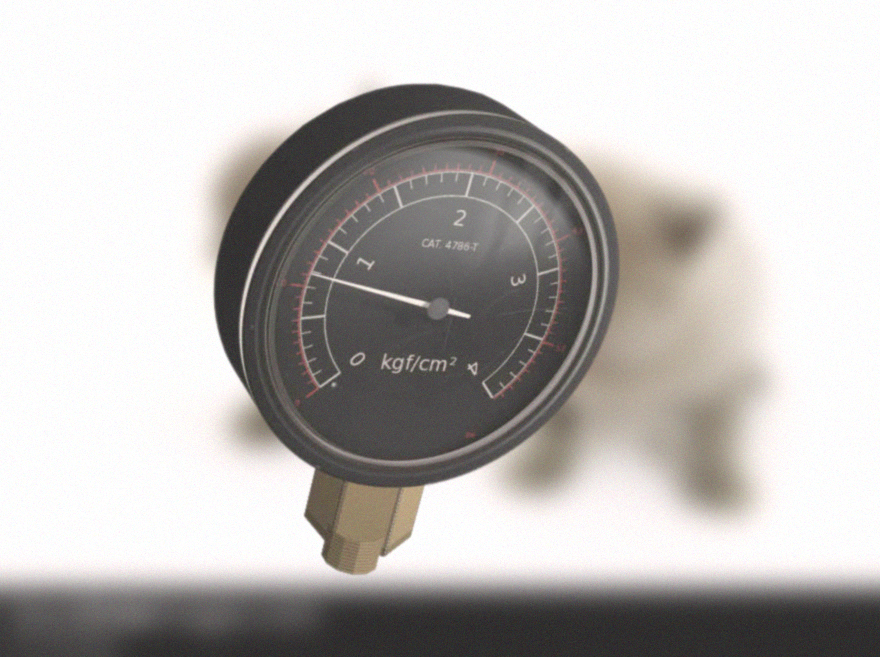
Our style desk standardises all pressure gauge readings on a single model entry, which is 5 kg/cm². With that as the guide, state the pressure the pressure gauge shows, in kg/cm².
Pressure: 0.8 kg/cm²
